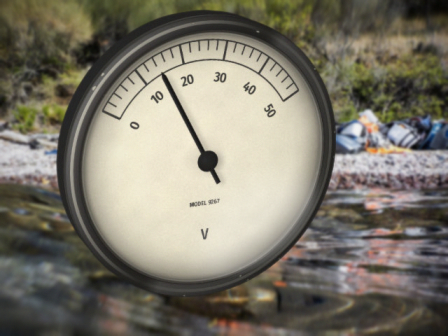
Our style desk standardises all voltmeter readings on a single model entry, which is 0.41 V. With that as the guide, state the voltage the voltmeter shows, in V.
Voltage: 14 V
